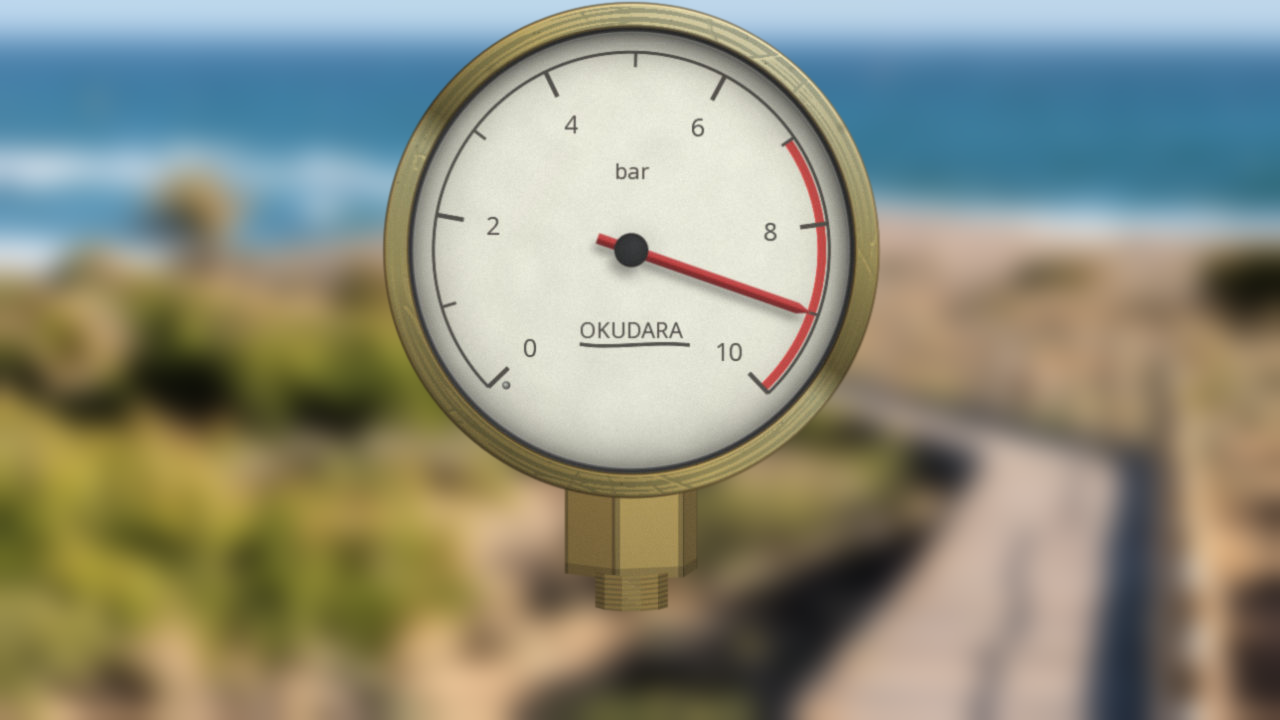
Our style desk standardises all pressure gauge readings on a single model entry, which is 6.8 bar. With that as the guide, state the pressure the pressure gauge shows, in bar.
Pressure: 9 bar
